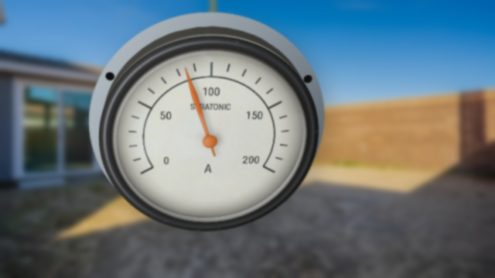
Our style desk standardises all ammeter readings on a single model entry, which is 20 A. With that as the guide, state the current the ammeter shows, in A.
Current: 85 A
